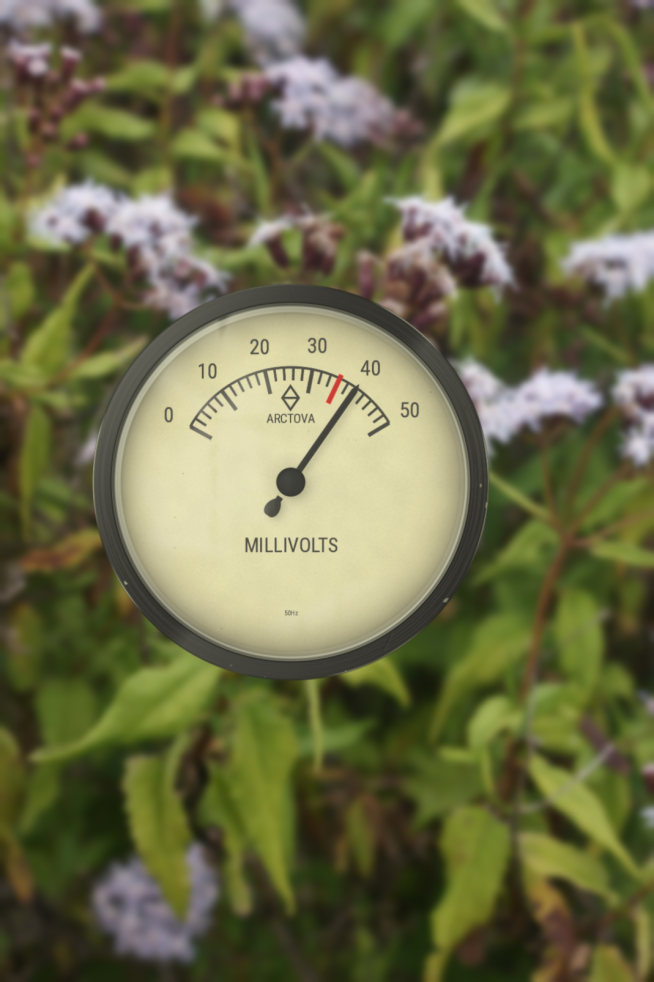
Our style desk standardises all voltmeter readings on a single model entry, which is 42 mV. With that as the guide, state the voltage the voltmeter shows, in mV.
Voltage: 40 mV
